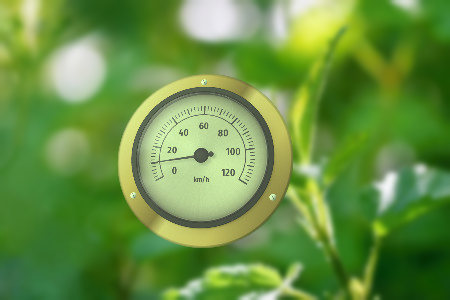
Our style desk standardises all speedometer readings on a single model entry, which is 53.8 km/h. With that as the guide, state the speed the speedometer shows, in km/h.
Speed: 10 km/h
